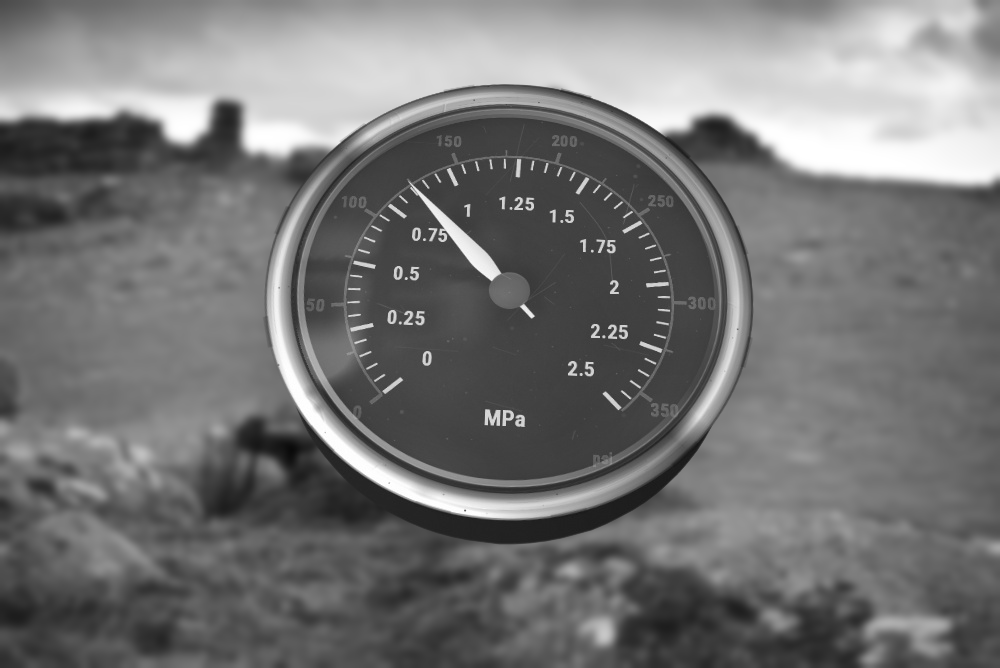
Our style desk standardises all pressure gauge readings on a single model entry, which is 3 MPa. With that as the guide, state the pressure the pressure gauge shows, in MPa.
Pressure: 0.85 MPa
